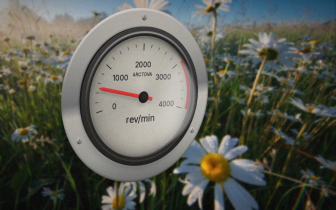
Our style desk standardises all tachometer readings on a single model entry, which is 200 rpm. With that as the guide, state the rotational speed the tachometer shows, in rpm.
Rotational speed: 500 rpm
